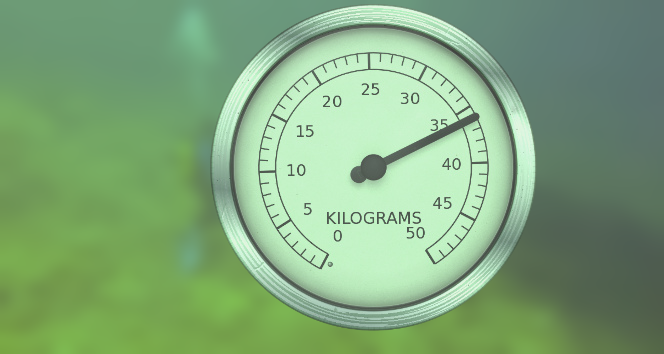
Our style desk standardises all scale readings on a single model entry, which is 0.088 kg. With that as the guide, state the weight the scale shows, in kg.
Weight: 36 kg
